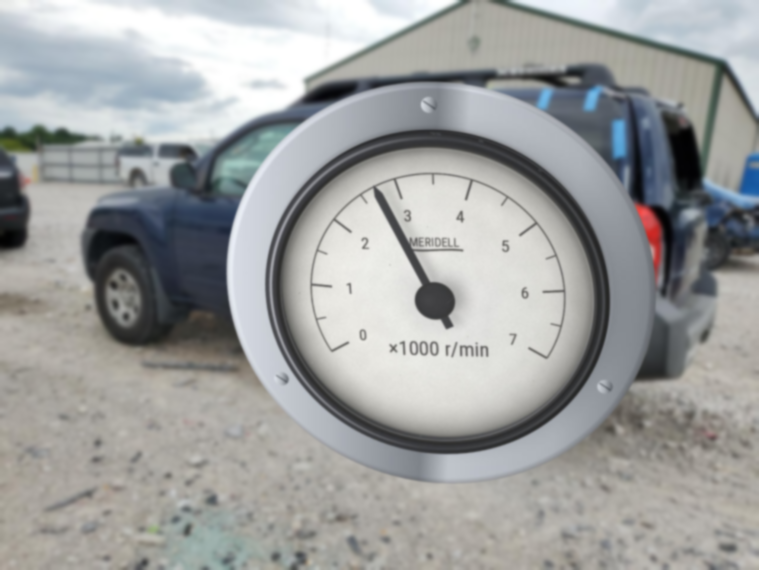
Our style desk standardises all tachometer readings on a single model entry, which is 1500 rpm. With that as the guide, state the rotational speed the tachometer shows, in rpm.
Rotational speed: 2750 rpm
